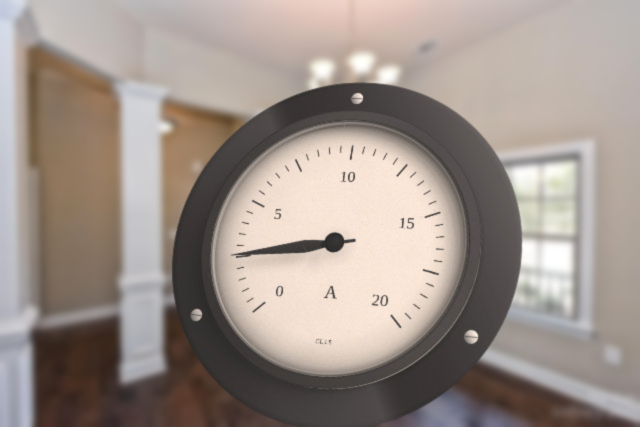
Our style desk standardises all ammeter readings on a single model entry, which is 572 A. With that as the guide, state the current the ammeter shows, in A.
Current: 2.5 A
